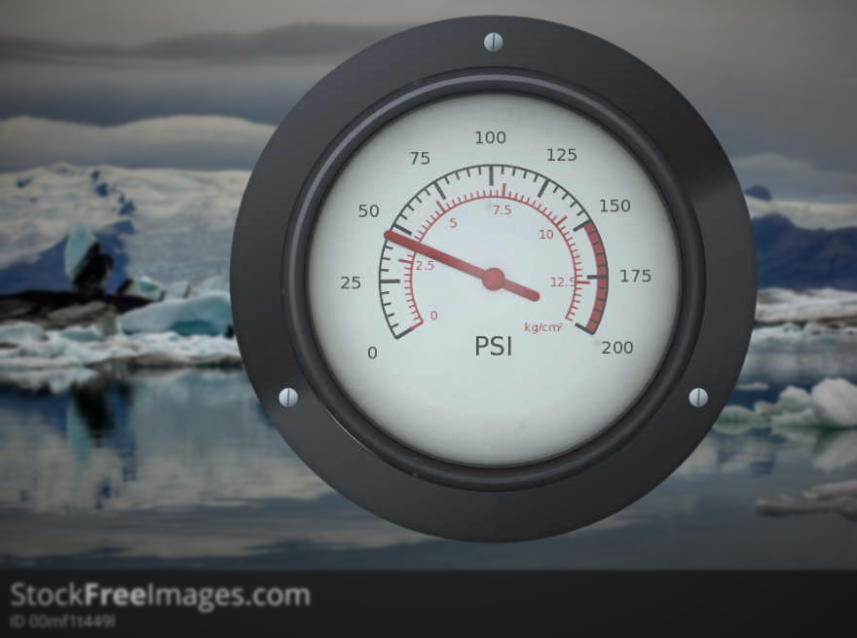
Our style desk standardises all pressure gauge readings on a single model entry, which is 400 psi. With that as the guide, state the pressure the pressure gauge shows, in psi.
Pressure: 45 psi
